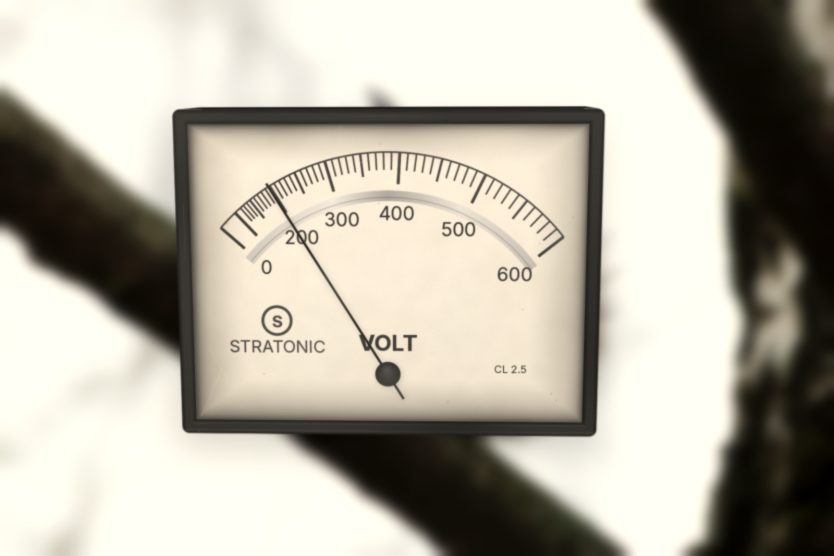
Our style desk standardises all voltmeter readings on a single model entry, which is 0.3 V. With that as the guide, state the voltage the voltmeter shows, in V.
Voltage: 200 V
